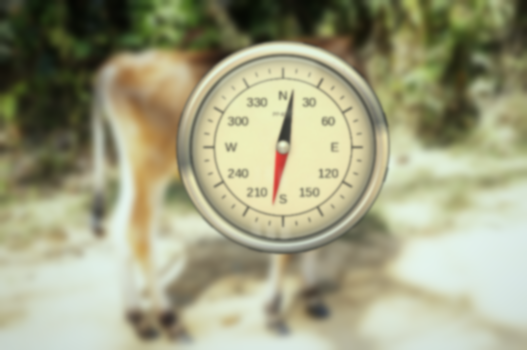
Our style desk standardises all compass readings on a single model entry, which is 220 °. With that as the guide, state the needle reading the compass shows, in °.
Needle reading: 190 °
